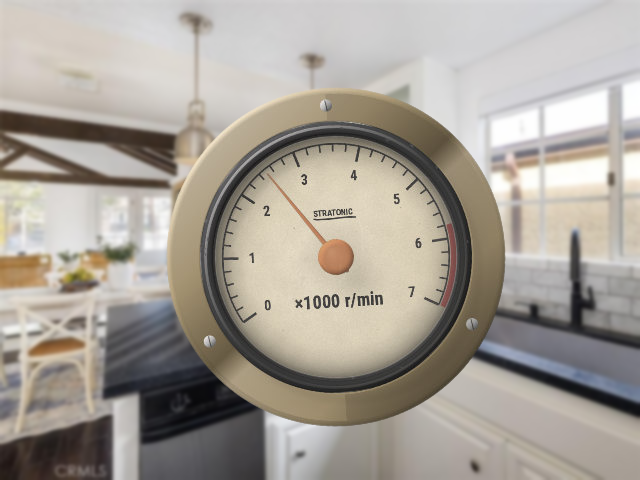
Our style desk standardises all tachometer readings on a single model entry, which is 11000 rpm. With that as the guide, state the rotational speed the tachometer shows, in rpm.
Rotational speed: 2500 rpm
